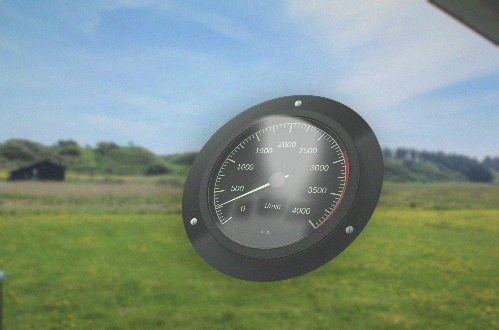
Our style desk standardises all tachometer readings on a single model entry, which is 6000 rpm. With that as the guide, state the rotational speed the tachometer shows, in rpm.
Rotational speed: 250 rpm
